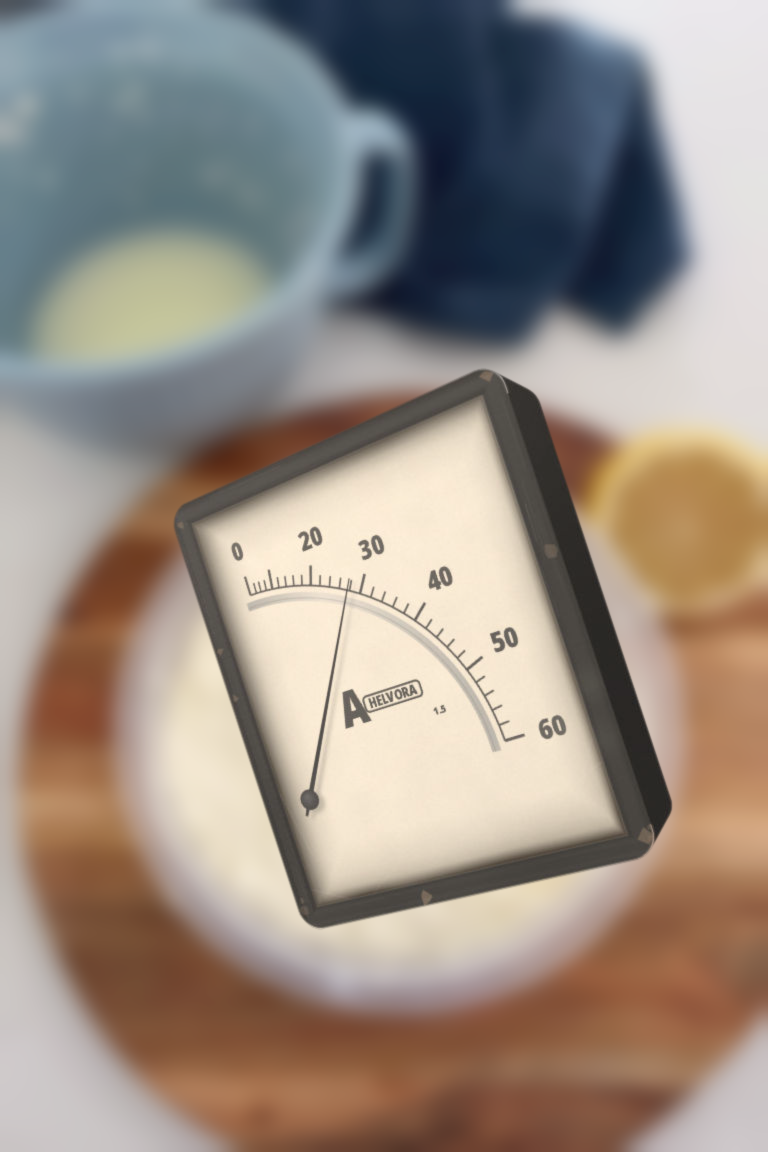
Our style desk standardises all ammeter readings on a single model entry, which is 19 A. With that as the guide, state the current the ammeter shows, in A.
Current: 28 A
